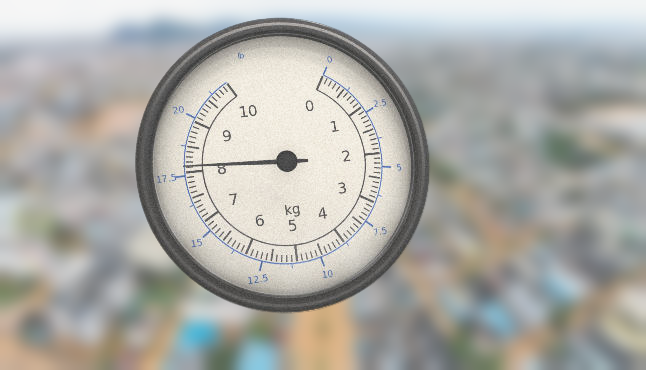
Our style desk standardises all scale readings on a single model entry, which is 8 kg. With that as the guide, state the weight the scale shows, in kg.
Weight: 8.1 kg
